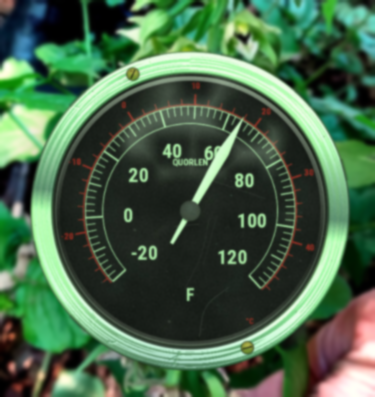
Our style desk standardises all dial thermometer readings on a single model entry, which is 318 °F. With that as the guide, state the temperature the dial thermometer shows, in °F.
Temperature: 64 °F
